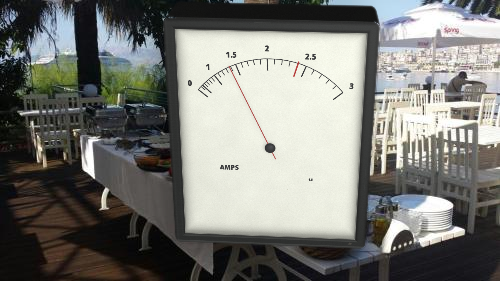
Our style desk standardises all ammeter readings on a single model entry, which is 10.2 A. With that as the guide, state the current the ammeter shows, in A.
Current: 1.4 A
